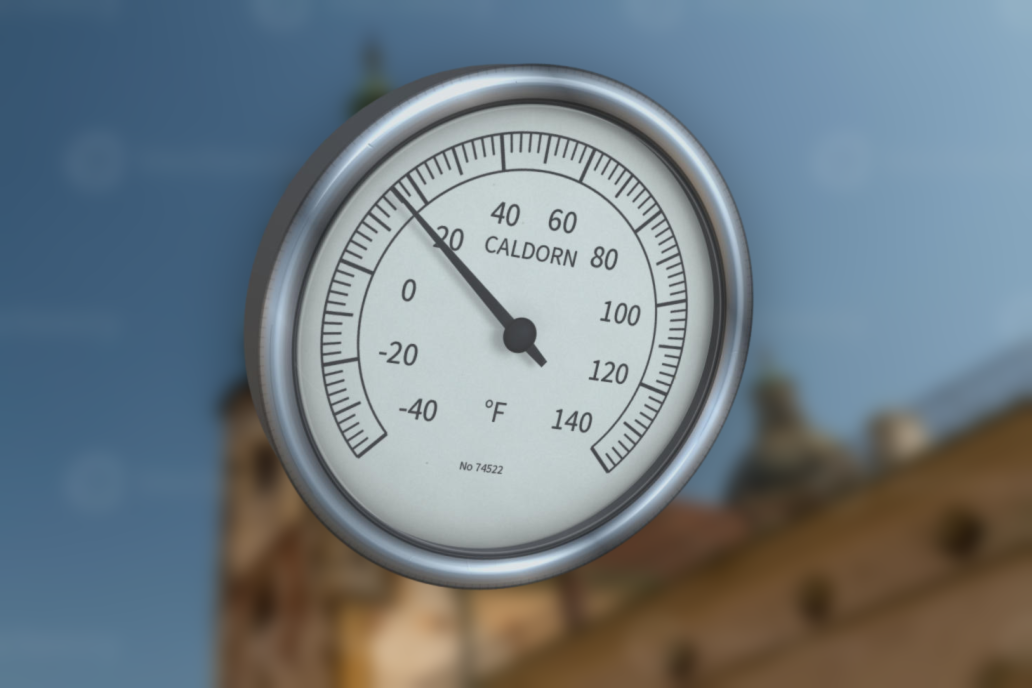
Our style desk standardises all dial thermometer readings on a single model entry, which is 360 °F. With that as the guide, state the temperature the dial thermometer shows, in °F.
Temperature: 16 °F
